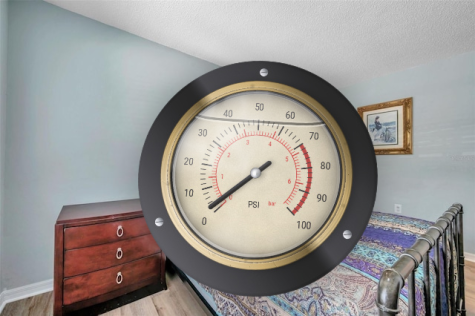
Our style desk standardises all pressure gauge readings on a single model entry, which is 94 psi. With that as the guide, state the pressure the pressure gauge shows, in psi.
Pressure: 2 psi
